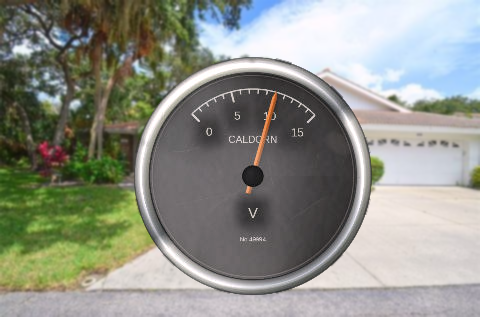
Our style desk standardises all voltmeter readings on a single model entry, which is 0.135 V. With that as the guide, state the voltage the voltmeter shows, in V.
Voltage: 10 V
